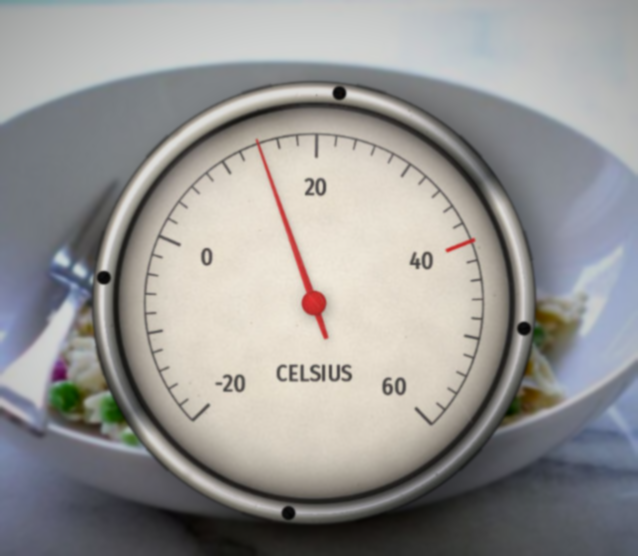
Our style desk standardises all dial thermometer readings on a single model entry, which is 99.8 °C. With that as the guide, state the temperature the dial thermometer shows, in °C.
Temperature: 14 °C
